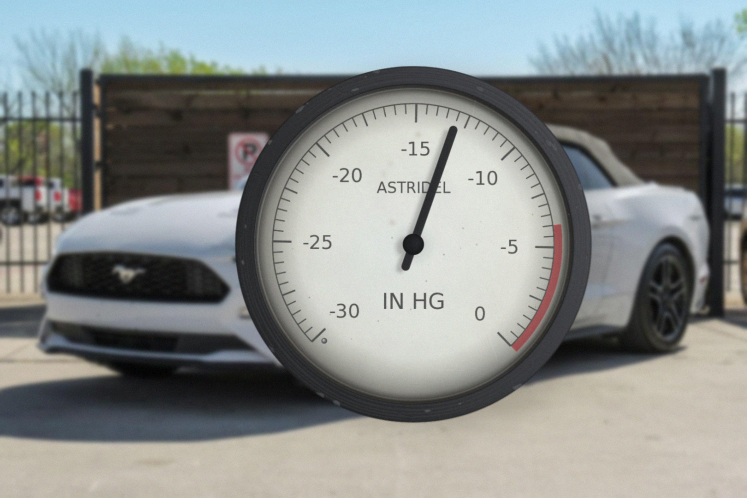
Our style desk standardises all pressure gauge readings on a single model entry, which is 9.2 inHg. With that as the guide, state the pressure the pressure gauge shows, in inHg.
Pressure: -13 inHg
